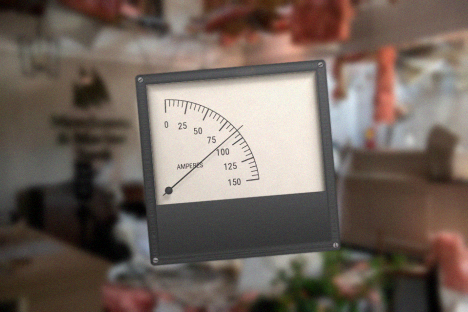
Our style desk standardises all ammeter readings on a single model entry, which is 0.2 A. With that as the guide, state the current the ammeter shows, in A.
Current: 90 A
